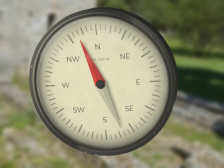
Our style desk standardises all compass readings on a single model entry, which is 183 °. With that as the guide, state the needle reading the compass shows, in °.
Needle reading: 340 °
